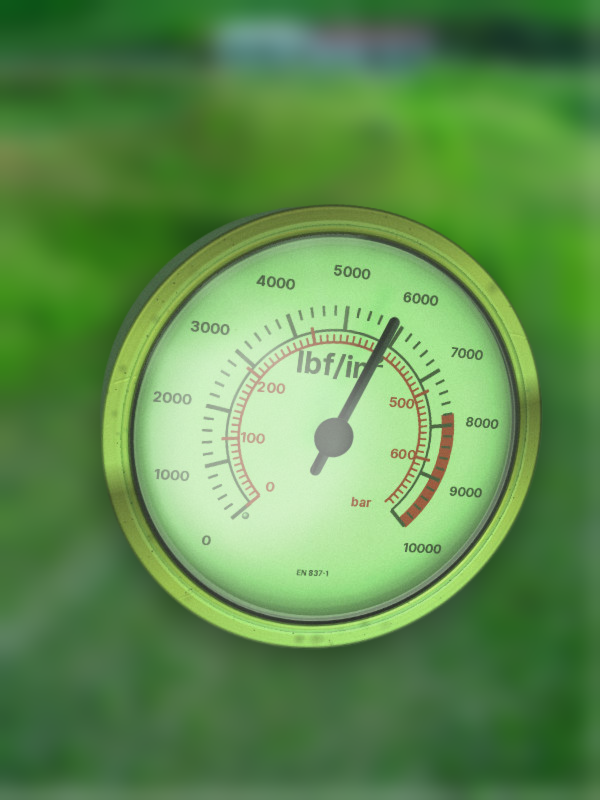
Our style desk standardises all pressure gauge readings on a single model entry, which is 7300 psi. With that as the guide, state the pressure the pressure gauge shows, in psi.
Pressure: 5800 psi
